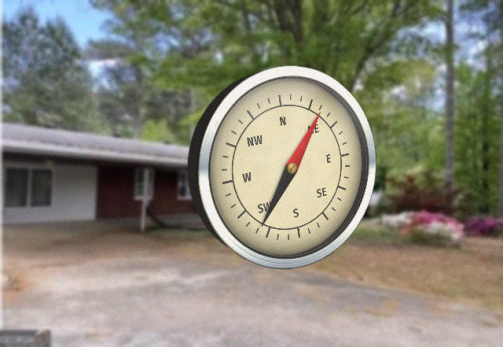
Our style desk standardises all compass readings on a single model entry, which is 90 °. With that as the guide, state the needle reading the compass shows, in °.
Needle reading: 40 °
